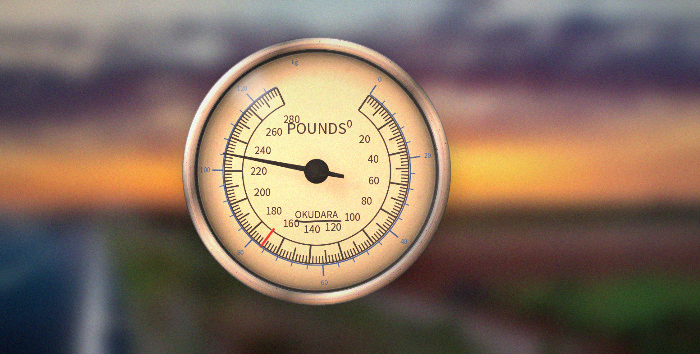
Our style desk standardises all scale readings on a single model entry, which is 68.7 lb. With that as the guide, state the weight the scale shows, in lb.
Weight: 230 lb
